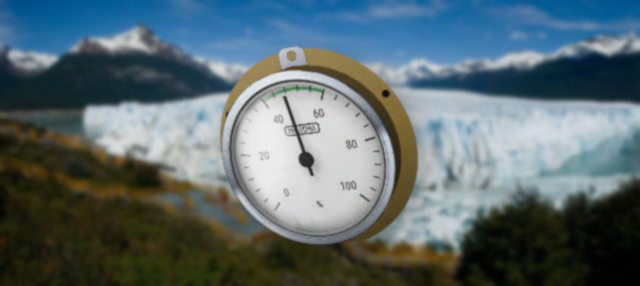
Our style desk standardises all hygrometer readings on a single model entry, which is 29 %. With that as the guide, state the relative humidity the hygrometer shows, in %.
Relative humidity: 48 %
